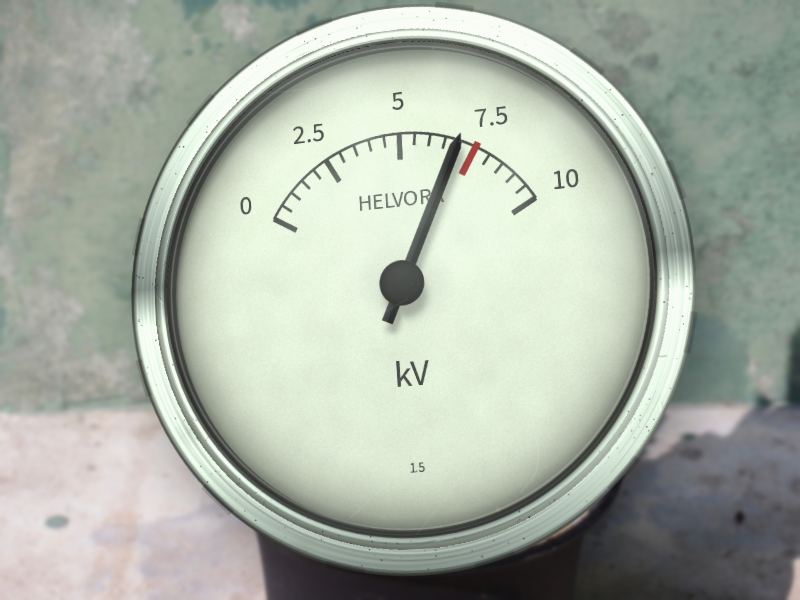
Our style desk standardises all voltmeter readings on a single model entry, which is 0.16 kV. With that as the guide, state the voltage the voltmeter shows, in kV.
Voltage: 7 kV
